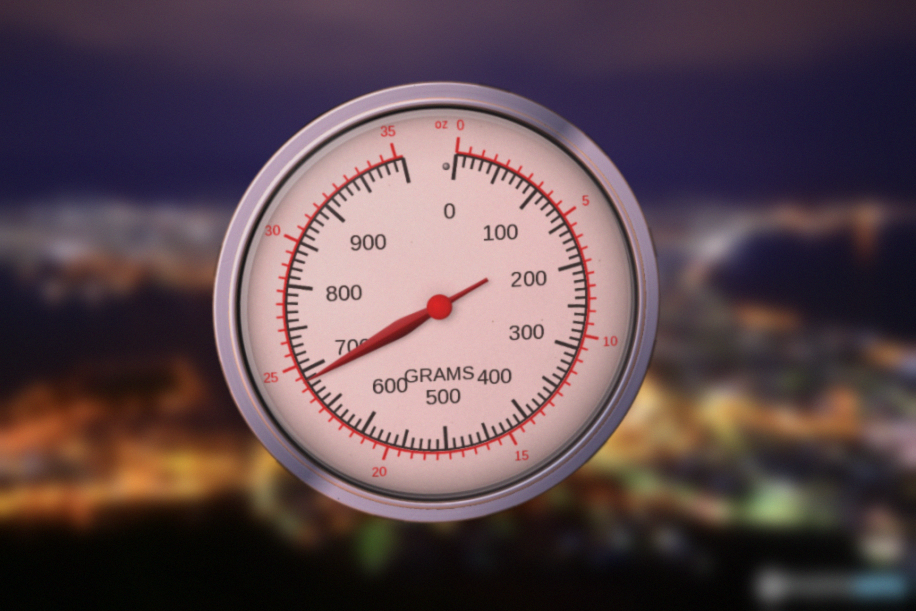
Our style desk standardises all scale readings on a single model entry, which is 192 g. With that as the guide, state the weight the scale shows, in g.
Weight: 690 g
